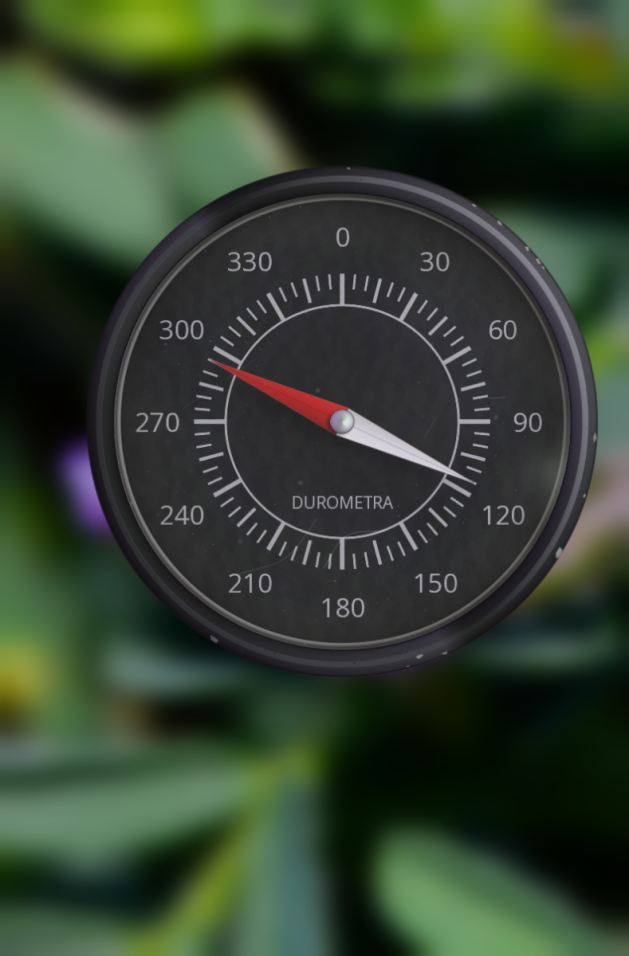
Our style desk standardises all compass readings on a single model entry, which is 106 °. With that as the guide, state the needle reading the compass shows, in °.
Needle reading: 295 °
